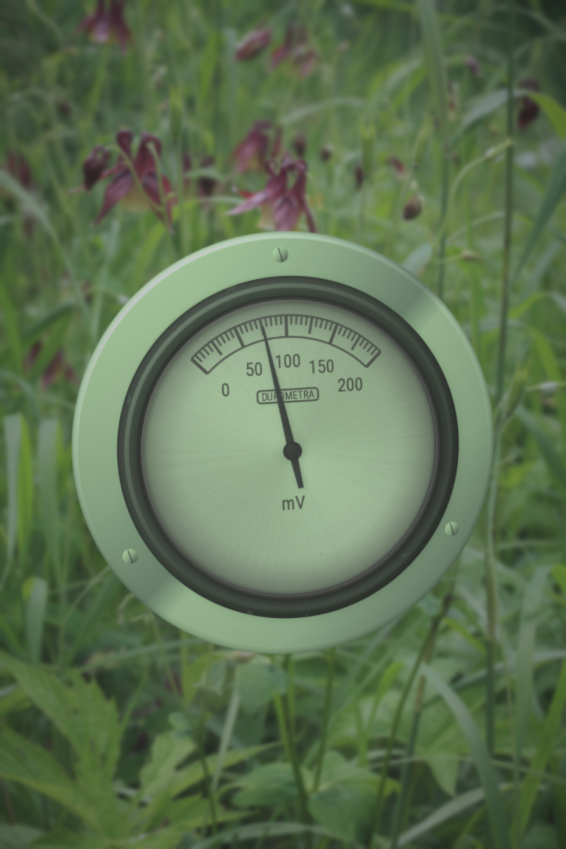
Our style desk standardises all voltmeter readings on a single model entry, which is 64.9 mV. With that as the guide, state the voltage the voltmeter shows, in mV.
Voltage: 75 mV
